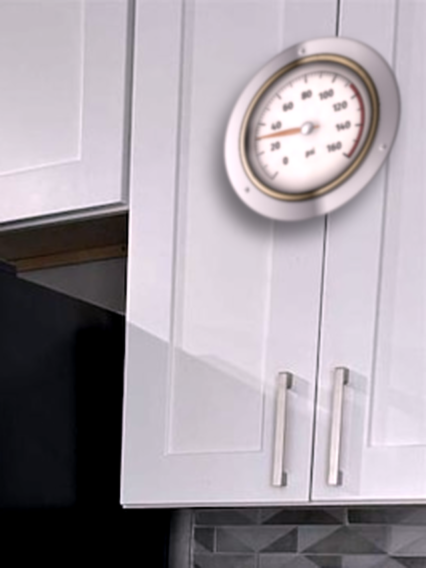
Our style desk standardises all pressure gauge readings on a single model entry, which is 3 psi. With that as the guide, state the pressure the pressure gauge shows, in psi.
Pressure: 30 psi
